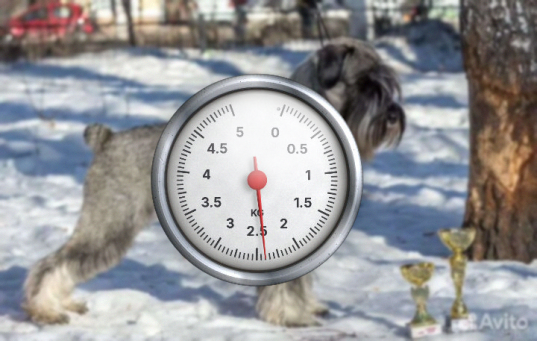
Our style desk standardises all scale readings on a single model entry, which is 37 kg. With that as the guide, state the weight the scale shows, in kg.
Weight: 2.4 kg
